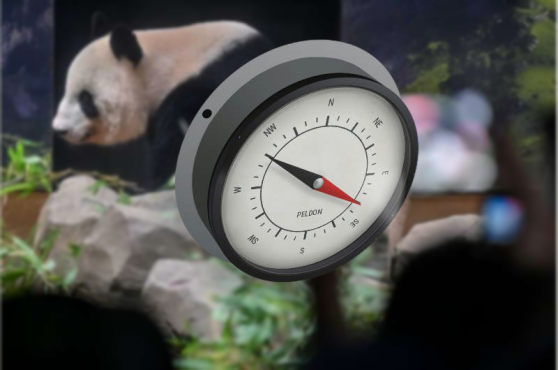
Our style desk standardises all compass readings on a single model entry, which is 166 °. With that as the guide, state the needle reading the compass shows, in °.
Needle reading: 120 °
